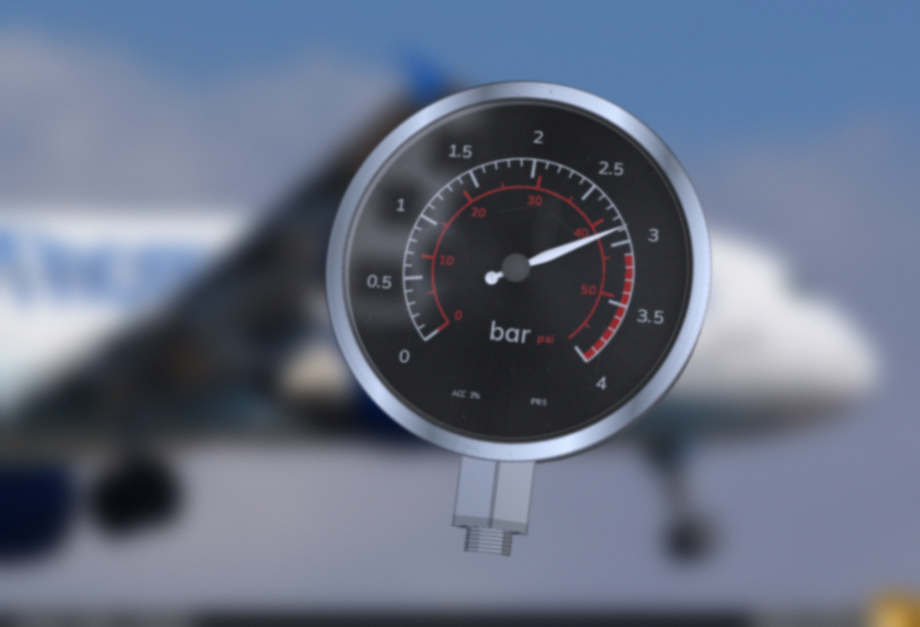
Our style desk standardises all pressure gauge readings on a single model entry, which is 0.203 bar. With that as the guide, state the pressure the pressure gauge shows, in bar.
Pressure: 2.9 bar
